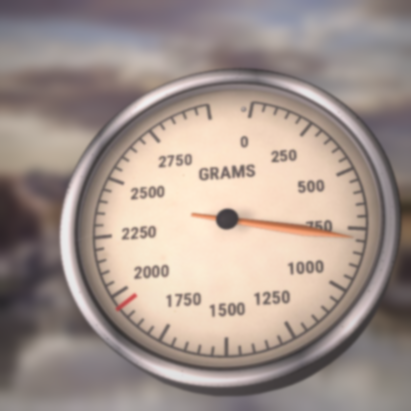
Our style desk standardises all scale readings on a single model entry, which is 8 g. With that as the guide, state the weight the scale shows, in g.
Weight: 800 g
